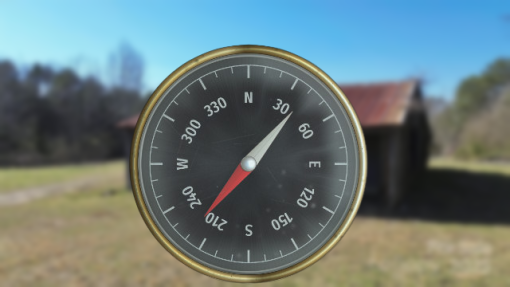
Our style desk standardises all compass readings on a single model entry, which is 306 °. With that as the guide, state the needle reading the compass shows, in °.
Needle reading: 220 °
